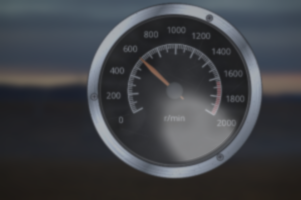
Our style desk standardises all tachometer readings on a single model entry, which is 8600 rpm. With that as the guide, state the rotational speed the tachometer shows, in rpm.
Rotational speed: 600 rpm
